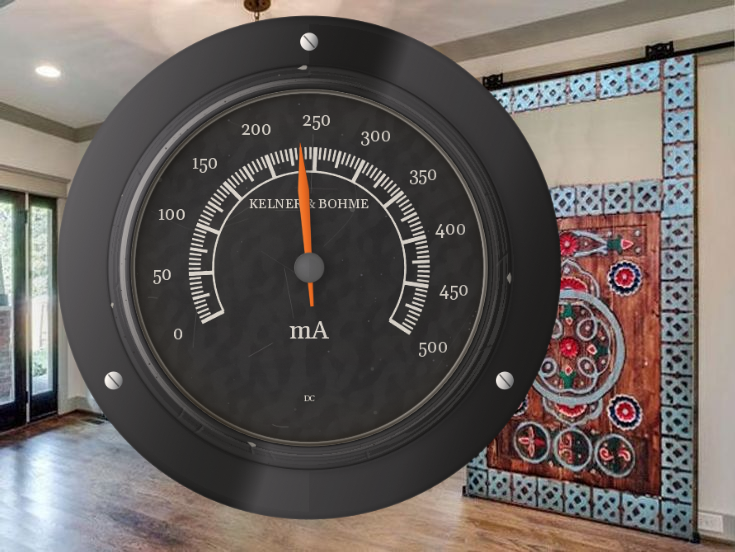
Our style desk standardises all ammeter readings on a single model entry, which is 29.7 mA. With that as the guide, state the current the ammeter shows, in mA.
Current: 235 mA
